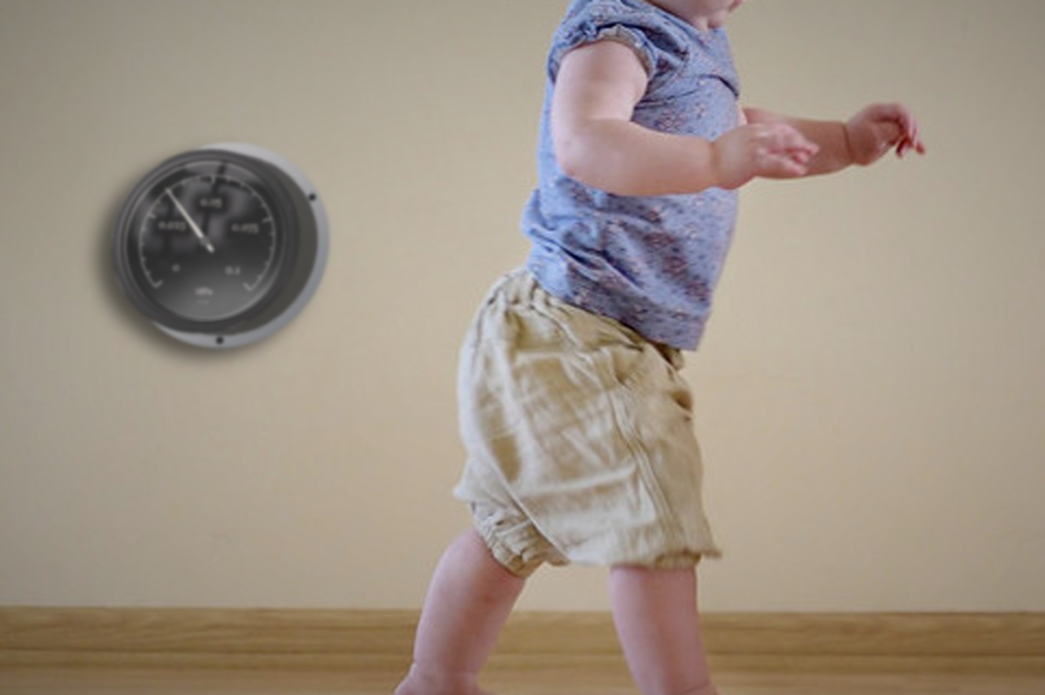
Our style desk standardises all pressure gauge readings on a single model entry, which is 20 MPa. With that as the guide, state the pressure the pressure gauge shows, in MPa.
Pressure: 0.035 MPa
